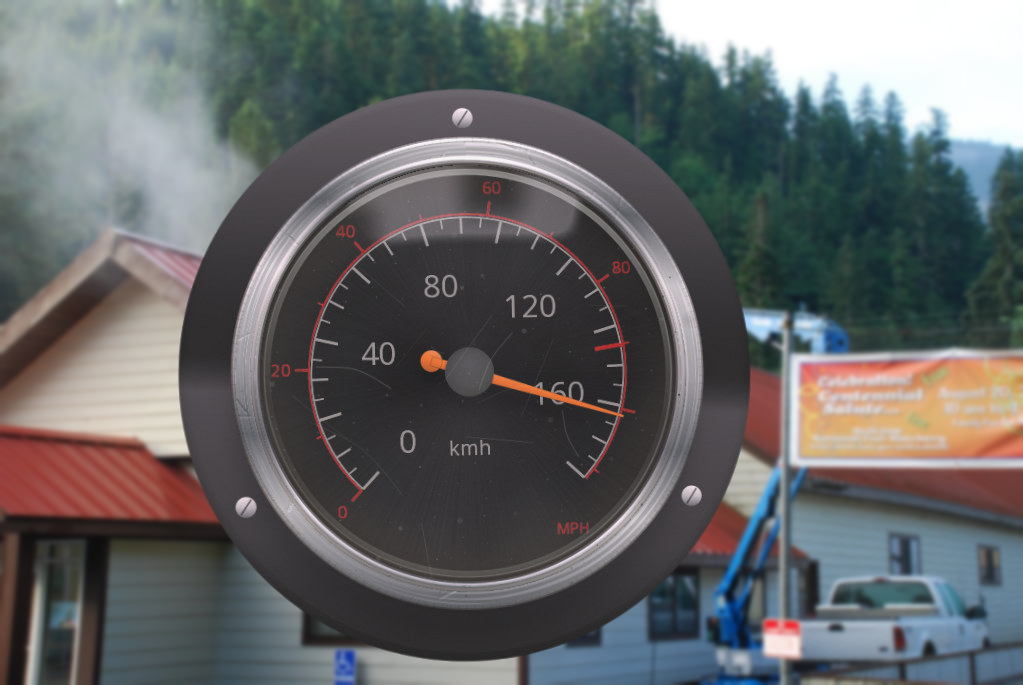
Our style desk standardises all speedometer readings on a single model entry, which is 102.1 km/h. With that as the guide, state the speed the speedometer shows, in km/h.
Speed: 162.5 km/h
